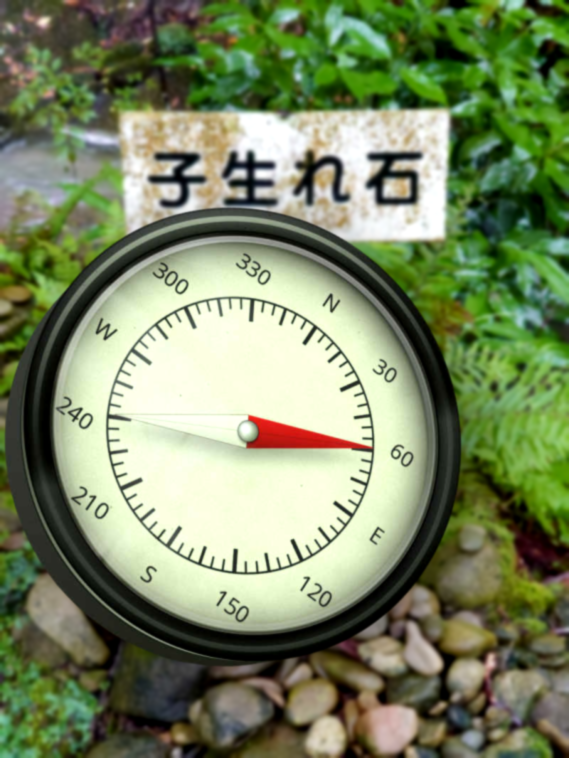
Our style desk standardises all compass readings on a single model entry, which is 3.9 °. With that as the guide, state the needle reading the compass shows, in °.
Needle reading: 60 °
